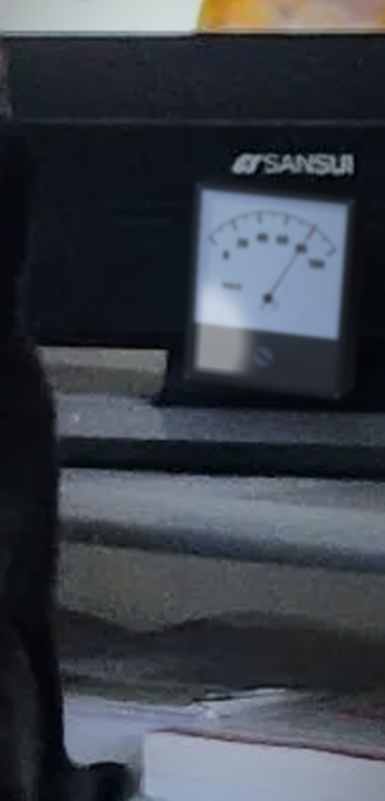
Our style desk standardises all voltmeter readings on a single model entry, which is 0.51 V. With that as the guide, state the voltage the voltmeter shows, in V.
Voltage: 80 V
